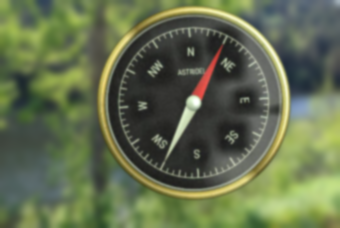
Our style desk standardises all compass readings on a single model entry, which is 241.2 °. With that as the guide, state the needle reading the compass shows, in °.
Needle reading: 30 °
